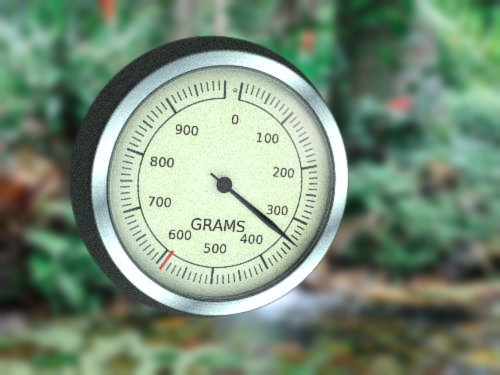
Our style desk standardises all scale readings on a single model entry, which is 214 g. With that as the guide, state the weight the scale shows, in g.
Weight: 340 g
